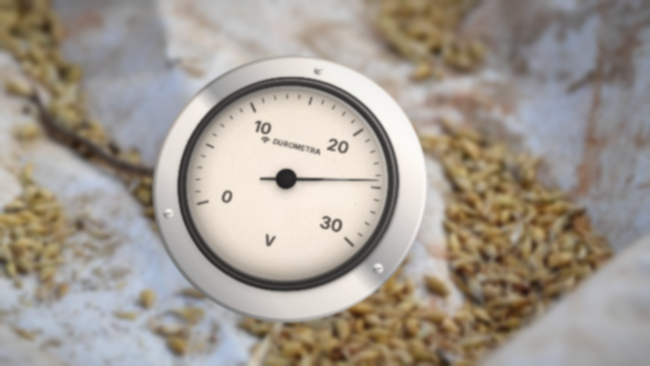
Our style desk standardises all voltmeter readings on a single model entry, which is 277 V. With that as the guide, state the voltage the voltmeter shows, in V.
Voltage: 24.5 V
